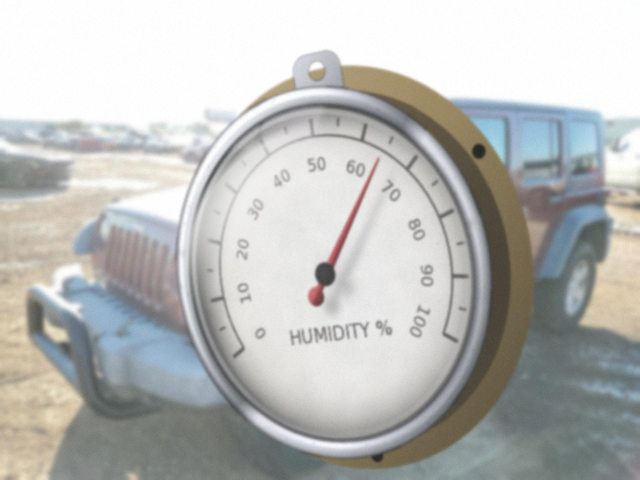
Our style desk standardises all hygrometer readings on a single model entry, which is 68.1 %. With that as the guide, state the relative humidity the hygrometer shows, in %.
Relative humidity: 65 %
